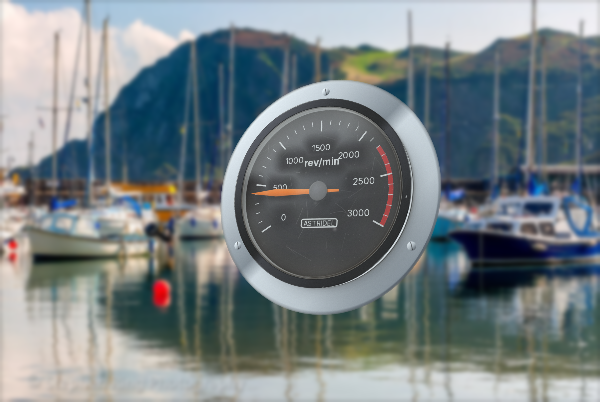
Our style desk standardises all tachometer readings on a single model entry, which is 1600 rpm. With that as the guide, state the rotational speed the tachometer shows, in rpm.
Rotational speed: 400 rpm
